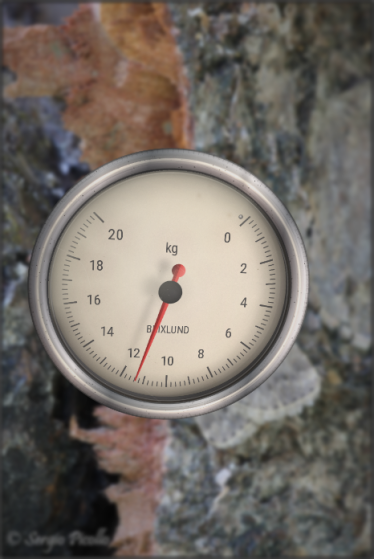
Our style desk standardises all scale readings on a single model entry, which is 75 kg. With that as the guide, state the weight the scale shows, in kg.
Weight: 11.4 kg
